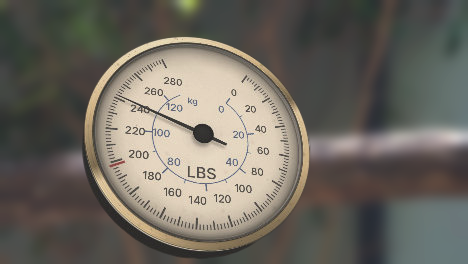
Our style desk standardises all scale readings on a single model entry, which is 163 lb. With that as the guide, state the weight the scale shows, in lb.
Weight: 240 lb
